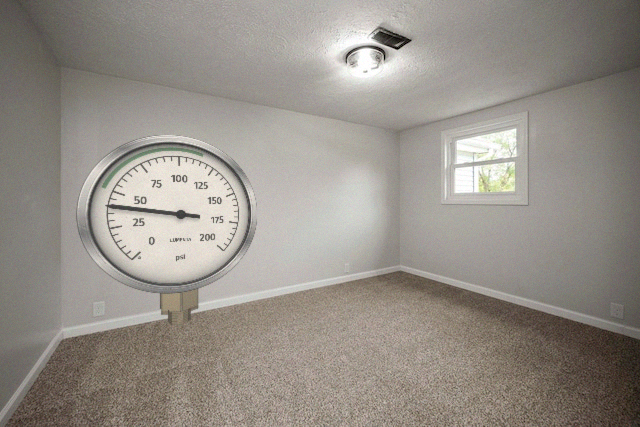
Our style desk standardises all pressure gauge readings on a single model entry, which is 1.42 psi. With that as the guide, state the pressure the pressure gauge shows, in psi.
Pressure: 40 psi
